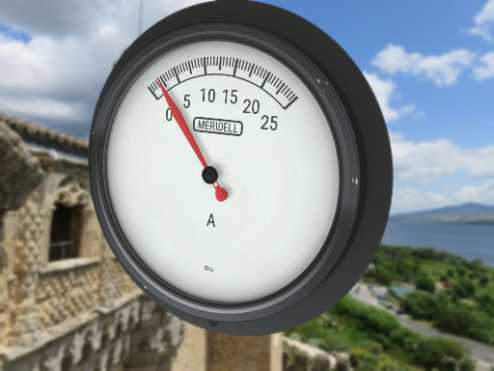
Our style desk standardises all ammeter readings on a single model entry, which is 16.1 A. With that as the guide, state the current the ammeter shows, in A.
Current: 2.5 A
